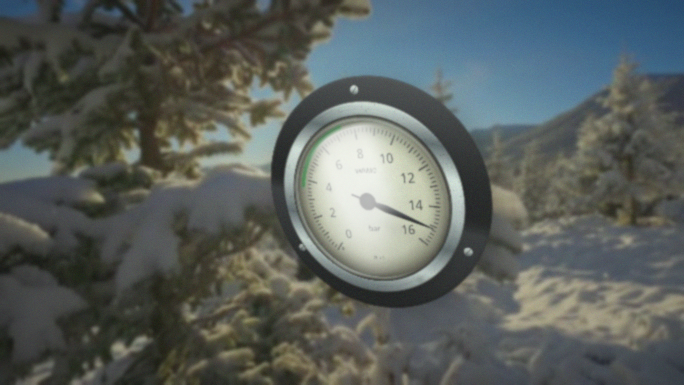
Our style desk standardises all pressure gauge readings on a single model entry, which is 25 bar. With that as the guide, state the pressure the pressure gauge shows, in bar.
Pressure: 15 bar
